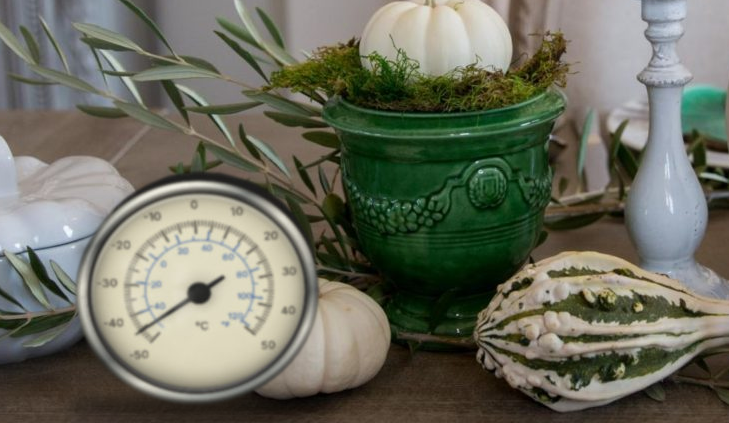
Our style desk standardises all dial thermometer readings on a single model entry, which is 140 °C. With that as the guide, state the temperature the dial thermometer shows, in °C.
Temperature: -45 °C
